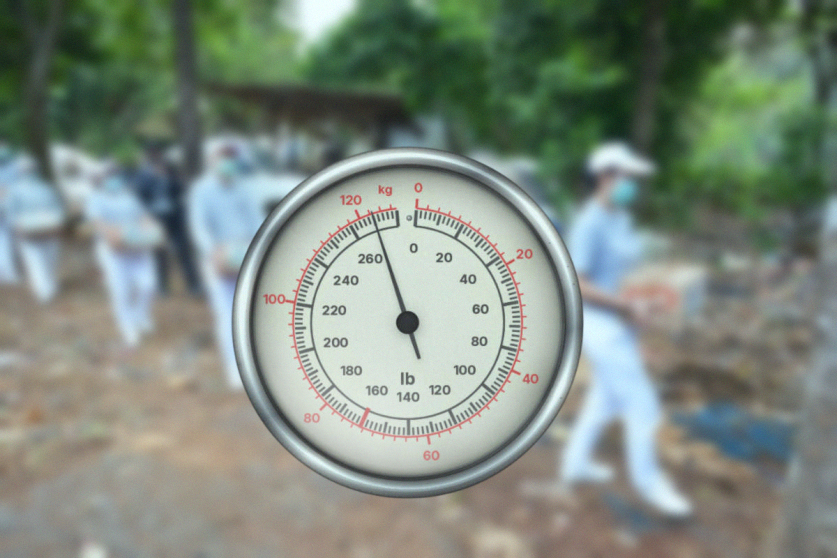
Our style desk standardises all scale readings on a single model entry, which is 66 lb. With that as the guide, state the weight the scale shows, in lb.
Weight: 270 lb
